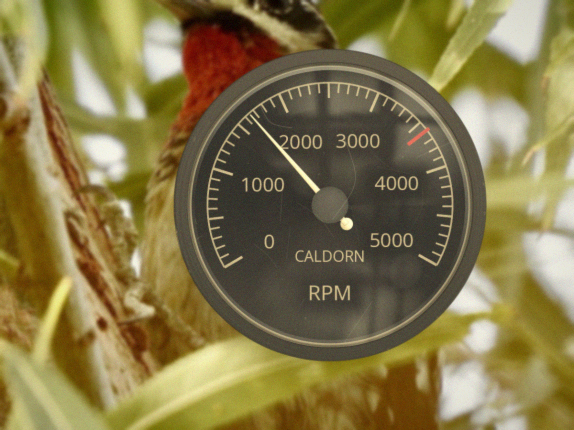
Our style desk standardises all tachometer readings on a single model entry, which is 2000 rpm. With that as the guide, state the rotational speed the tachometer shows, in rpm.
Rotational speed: 1650 rpm
